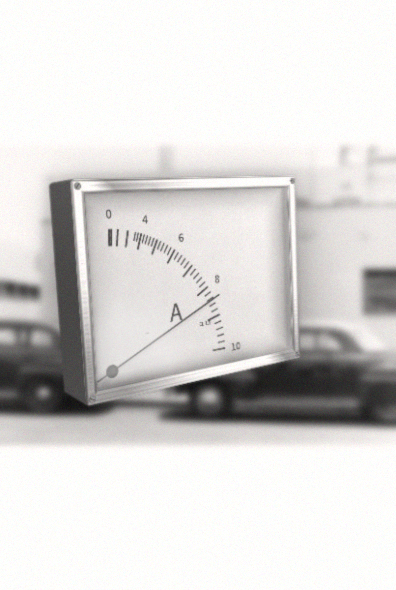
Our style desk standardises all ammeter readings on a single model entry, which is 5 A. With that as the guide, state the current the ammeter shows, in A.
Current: 8.4 A
